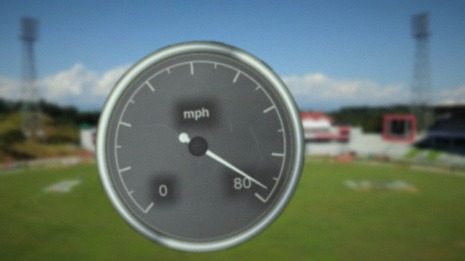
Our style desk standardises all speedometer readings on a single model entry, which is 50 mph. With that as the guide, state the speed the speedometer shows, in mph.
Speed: 77.5 mph
